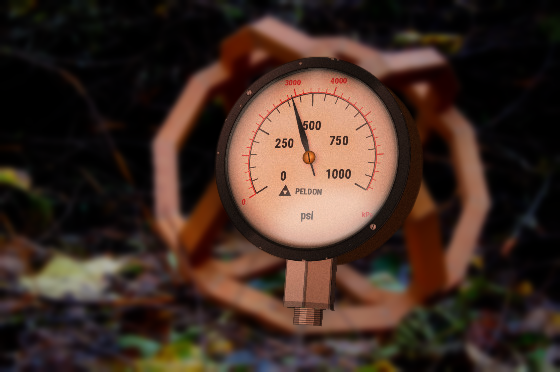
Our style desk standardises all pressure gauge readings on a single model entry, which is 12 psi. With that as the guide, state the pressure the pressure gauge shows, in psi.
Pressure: 425 psi
